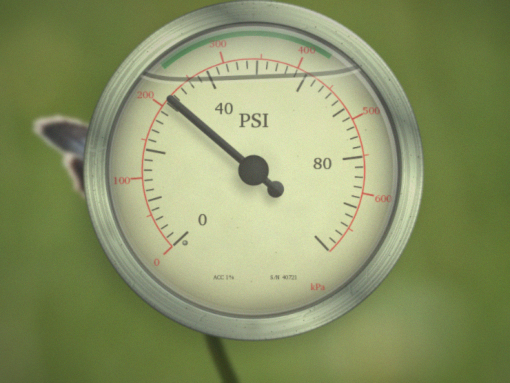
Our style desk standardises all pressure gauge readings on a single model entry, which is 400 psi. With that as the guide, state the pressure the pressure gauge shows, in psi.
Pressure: 31 psi
